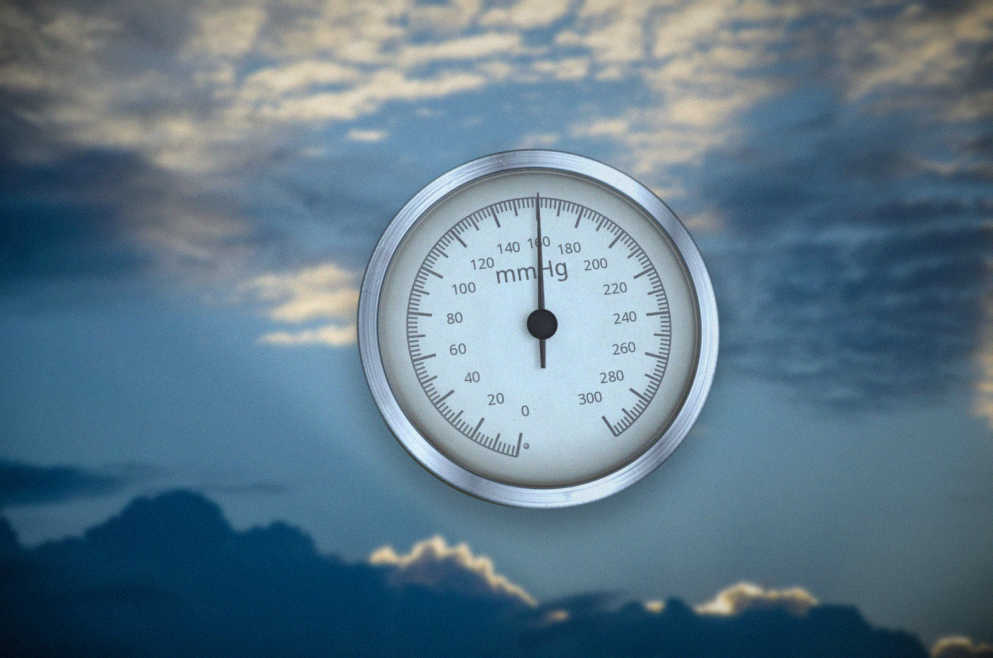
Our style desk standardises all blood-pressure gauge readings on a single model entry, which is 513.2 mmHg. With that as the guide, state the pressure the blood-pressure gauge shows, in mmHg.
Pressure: 160 mmHg
